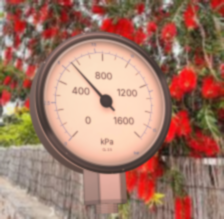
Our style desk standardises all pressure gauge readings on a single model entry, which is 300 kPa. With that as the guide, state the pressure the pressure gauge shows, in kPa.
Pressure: 550 kPa
